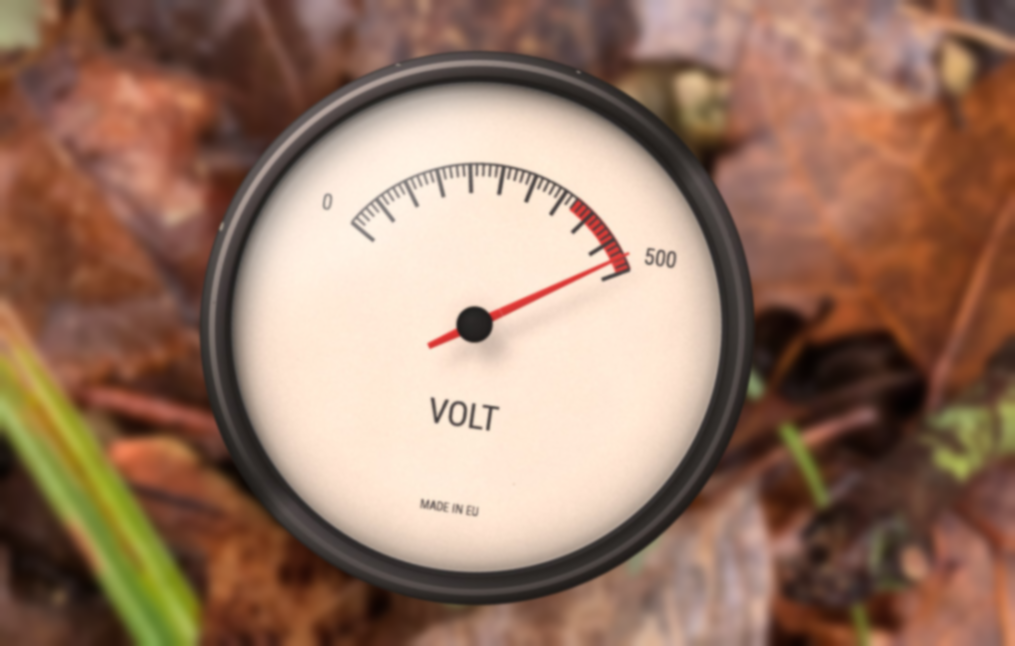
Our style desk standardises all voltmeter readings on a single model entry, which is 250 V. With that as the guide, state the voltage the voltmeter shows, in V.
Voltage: 480 V
